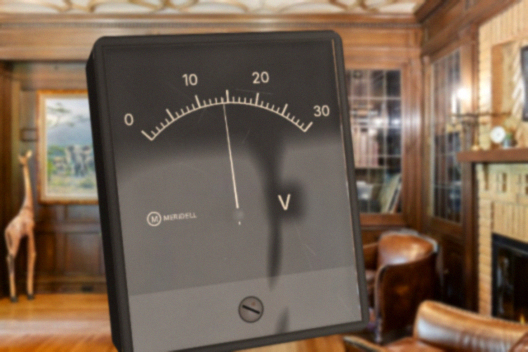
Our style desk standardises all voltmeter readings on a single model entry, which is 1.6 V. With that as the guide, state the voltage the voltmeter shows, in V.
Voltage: 14 V
